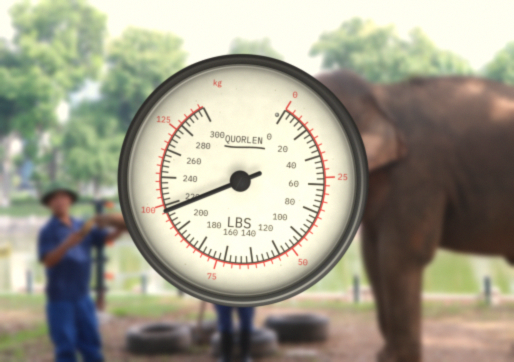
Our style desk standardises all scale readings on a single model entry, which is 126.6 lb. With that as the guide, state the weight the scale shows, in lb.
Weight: 216 lb
